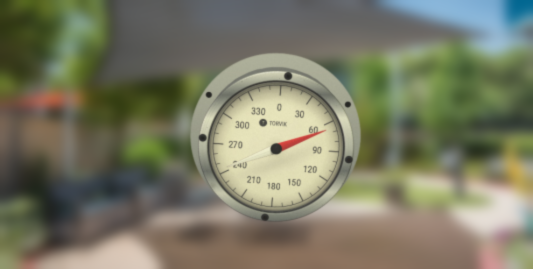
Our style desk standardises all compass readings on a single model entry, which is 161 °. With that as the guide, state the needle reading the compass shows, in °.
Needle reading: 65 °
